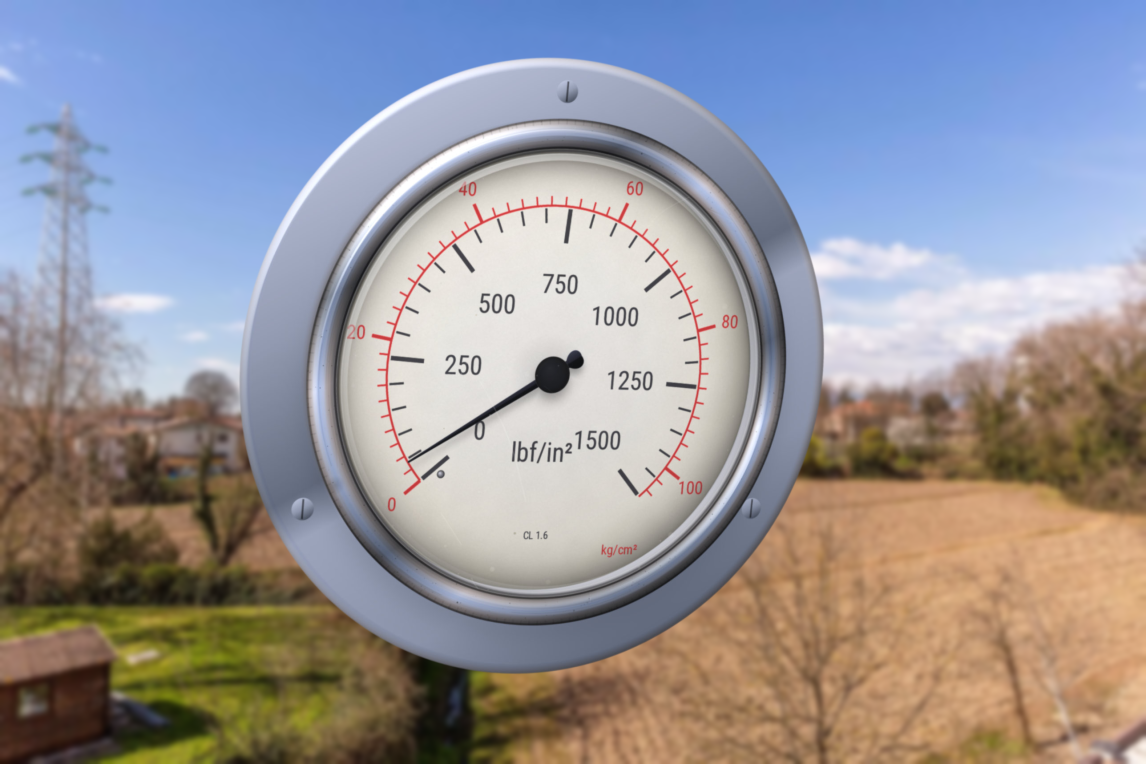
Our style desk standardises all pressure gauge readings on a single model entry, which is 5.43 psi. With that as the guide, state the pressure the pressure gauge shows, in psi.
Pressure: 50 psi
